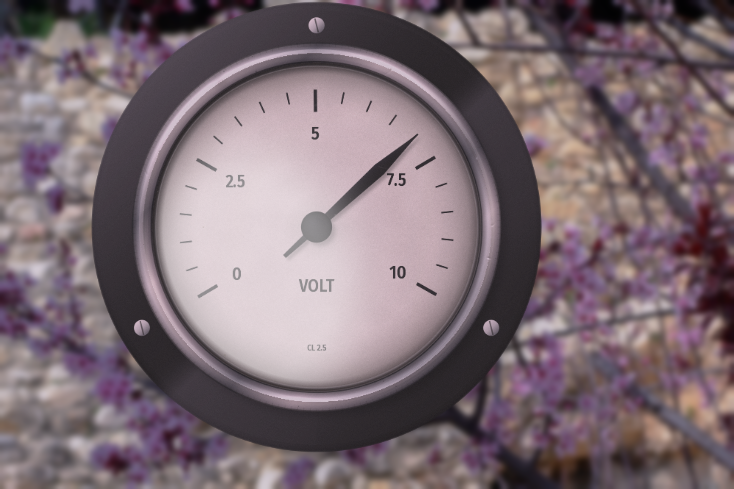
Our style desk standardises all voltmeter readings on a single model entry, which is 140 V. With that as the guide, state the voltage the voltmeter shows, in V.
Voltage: 7 V
